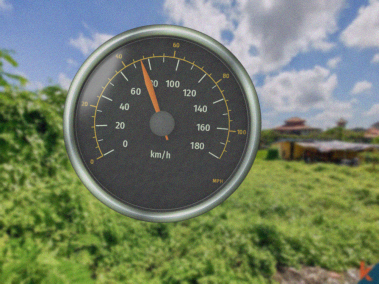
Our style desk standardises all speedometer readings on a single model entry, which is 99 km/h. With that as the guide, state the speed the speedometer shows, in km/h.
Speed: 75 km/h
